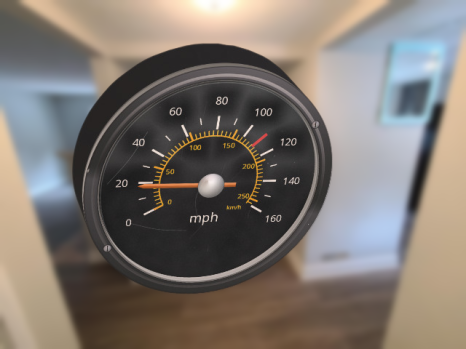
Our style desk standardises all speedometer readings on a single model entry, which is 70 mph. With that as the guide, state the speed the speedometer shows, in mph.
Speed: 20 mph
